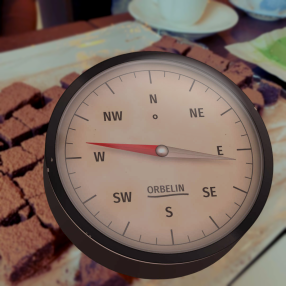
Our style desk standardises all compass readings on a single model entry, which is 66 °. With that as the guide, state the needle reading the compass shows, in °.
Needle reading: 280 °
